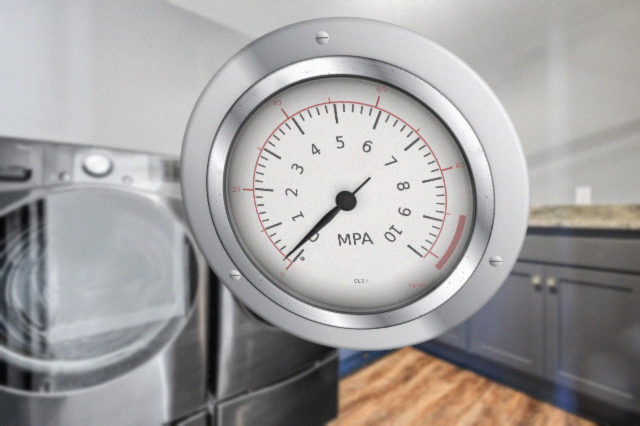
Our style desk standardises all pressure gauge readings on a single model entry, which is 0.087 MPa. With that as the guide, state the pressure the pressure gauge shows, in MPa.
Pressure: 0.2 MPa
